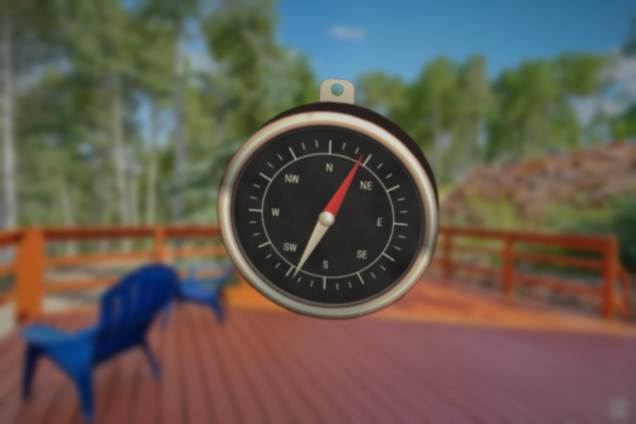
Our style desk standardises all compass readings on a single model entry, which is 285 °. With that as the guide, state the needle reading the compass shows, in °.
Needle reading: 25 °
